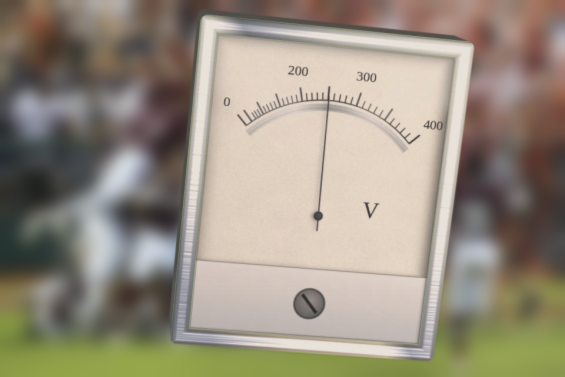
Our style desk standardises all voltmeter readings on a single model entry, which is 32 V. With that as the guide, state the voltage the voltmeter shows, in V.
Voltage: 250 V
